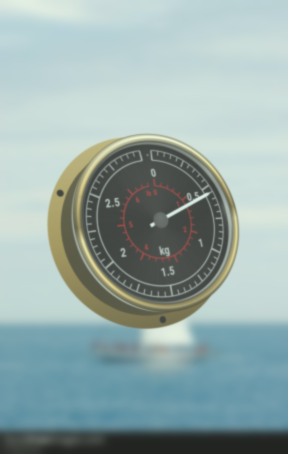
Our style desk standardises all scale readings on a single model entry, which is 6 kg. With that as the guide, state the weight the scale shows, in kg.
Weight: 0.55 kg
